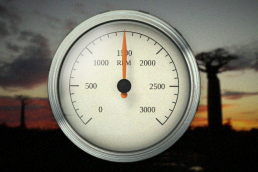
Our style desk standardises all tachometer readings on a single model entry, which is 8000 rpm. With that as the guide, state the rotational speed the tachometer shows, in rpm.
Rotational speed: 1500 rpm
